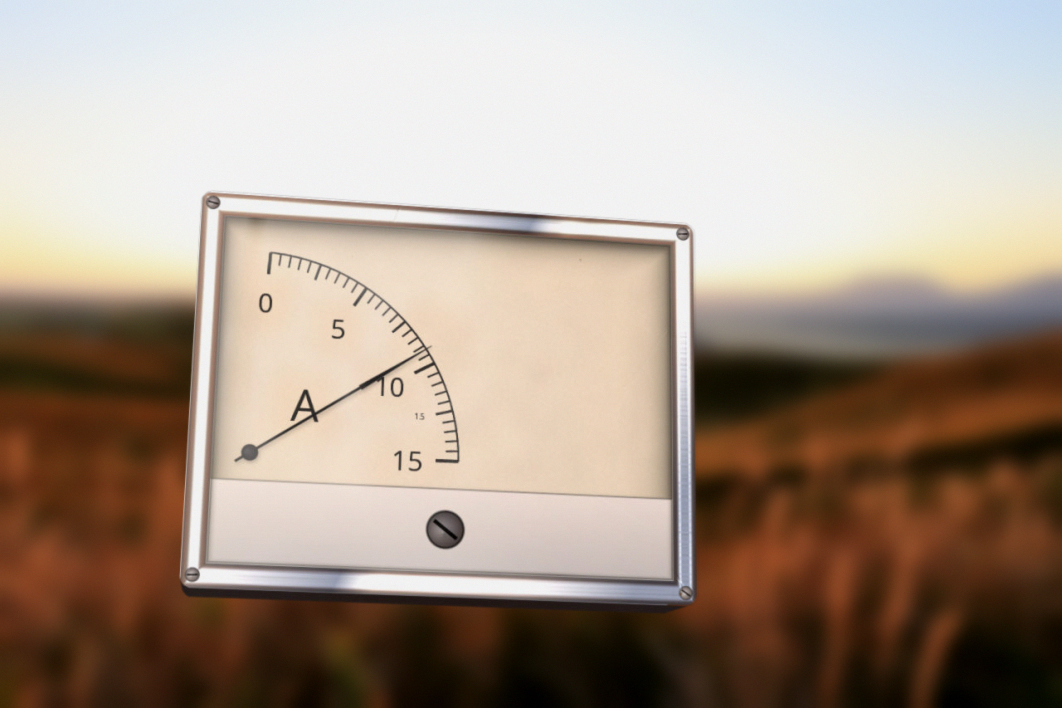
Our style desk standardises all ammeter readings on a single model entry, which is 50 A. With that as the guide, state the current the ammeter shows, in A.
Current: 9.25 A
